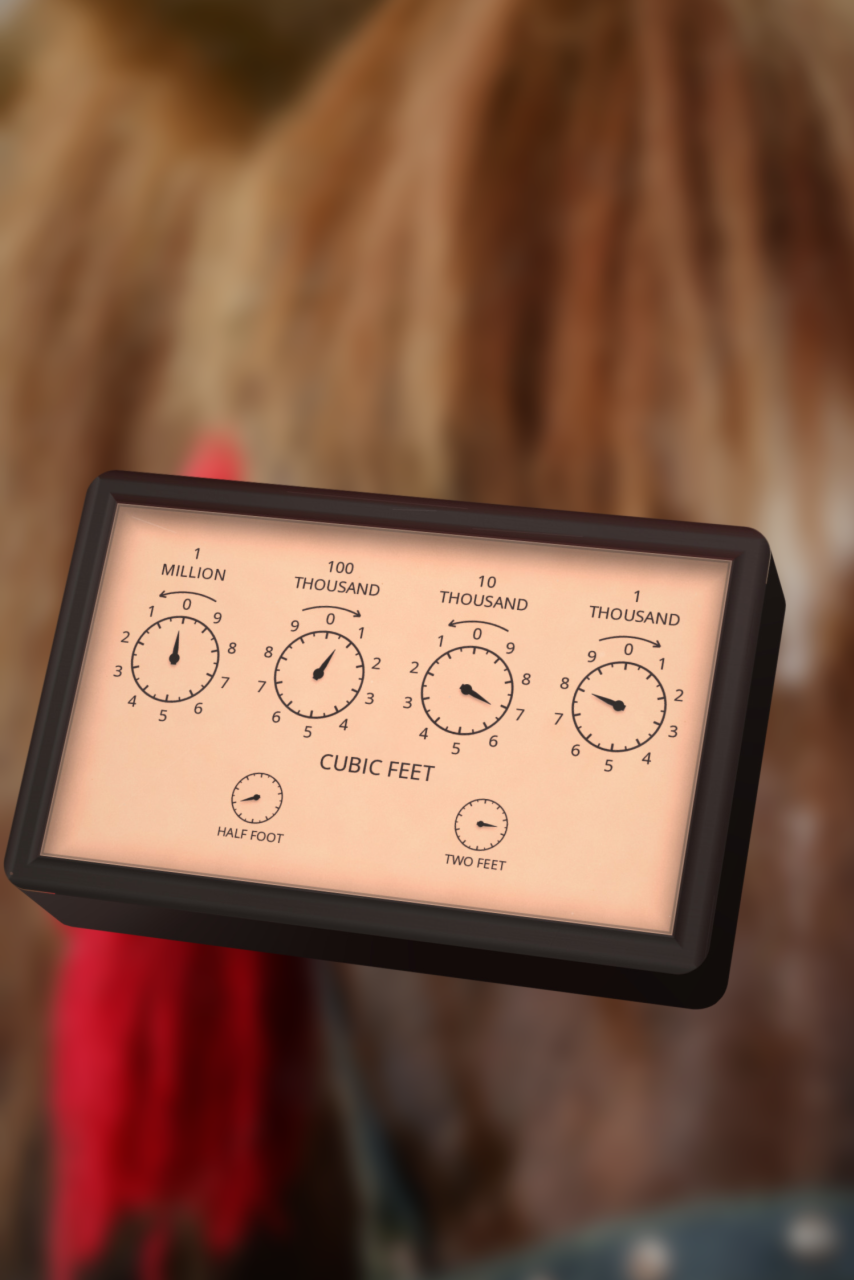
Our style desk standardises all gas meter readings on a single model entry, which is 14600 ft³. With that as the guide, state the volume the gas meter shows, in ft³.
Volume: 6800 ft³
